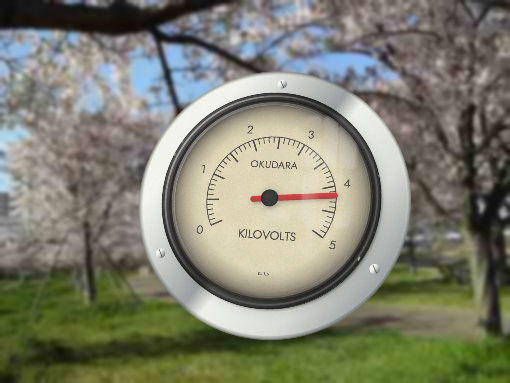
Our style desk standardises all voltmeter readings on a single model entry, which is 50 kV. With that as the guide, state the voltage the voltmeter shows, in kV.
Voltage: 4.2 kV
